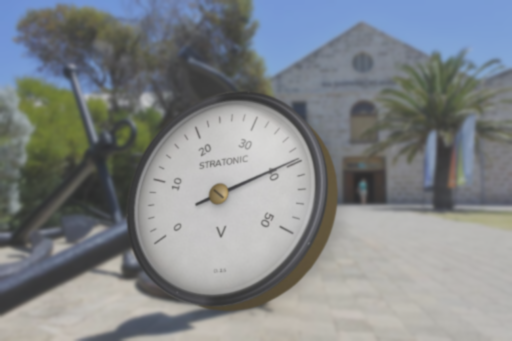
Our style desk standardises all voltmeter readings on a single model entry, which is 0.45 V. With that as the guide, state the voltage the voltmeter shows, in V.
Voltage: 40 V
